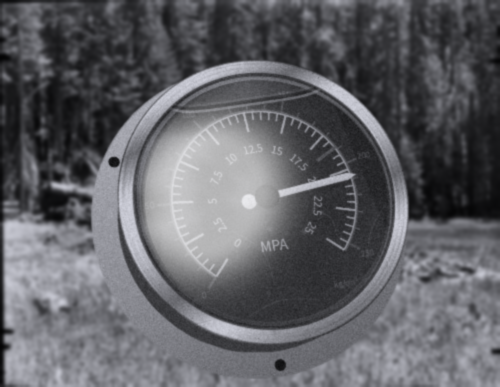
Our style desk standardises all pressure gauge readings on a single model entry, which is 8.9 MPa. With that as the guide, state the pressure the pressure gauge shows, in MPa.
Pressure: 20.5 MPa
